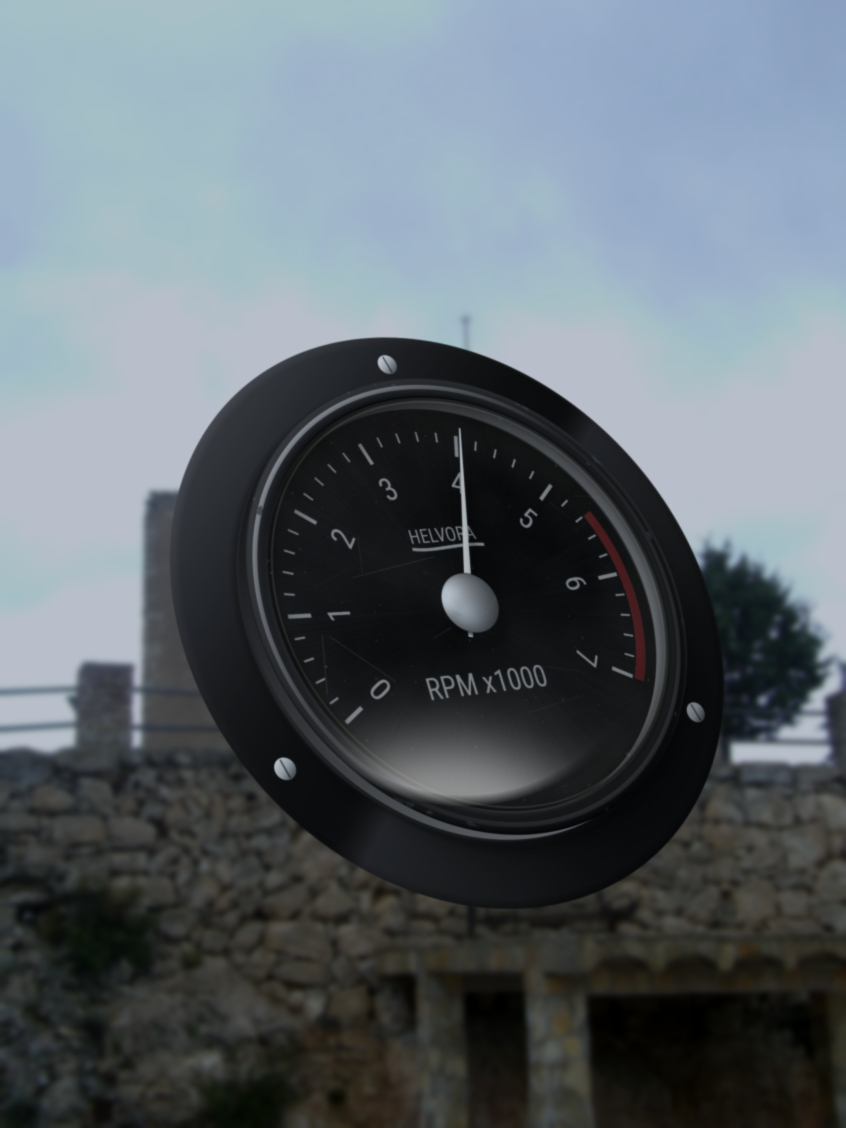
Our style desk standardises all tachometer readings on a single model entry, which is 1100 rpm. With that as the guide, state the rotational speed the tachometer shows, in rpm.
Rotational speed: 4000 rpm
